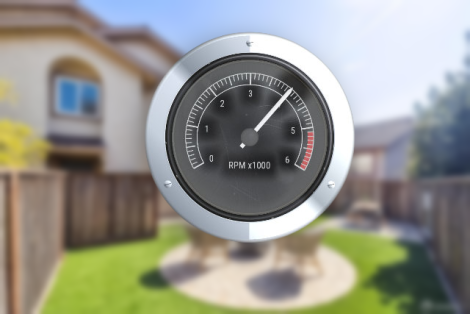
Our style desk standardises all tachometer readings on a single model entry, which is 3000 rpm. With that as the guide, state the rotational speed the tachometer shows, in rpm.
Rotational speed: 4000 rpm
